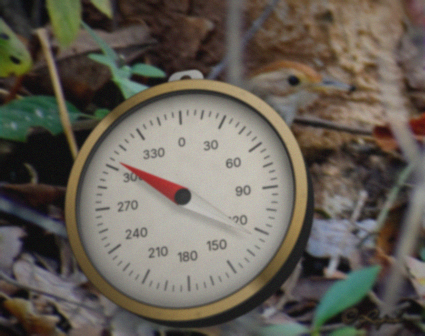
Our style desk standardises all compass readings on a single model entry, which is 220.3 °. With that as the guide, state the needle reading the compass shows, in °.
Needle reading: 305 °
